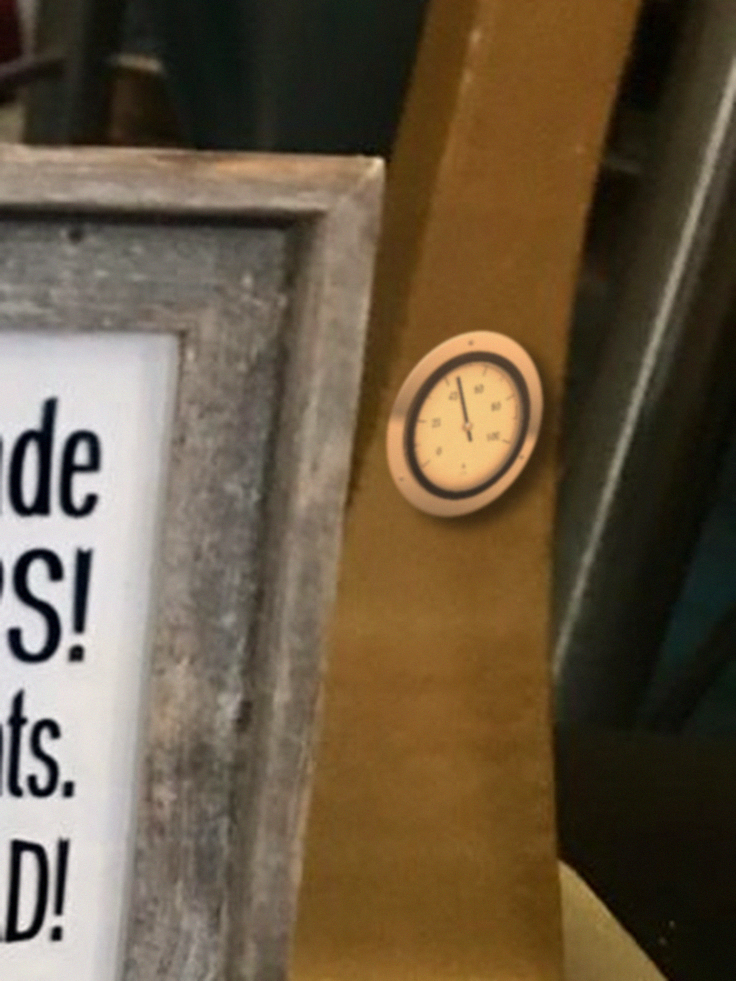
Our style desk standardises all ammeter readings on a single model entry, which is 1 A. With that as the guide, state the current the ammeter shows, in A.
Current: 45 A
